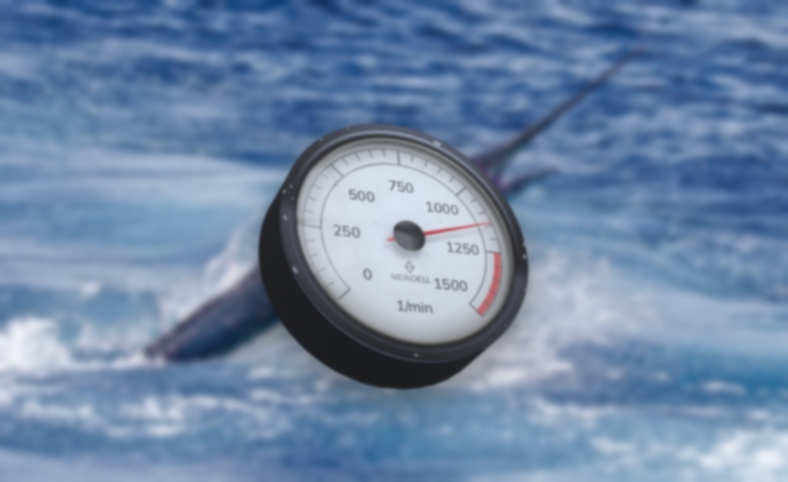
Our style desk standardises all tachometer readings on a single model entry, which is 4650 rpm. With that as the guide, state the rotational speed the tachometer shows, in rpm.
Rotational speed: 1150 rpm
